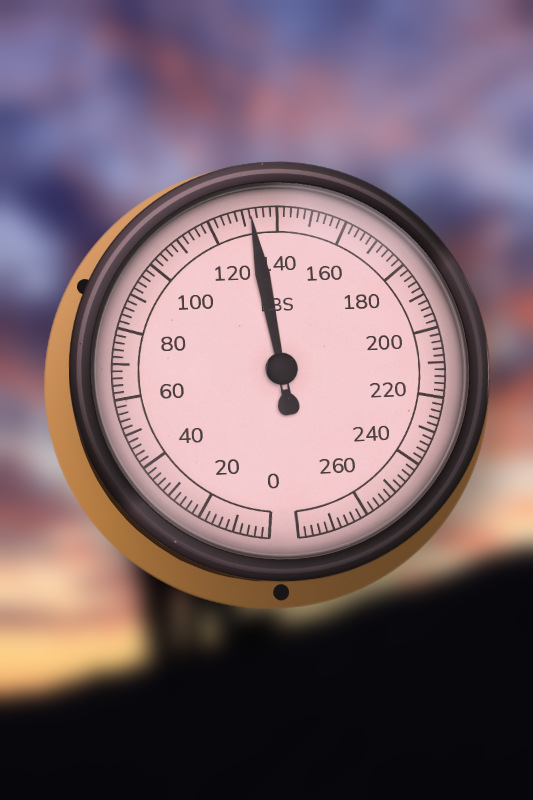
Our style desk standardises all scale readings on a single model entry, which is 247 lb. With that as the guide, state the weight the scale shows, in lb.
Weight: 132 lb
